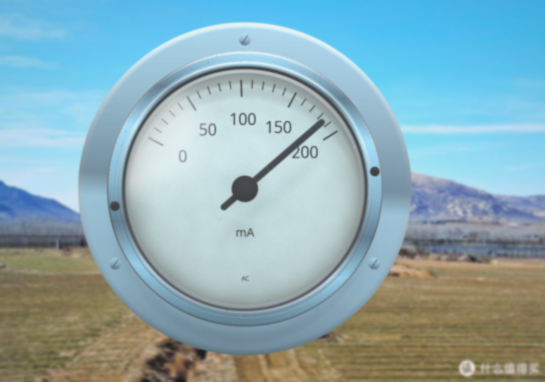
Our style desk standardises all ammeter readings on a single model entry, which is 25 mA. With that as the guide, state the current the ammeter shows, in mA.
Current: 185 mA
